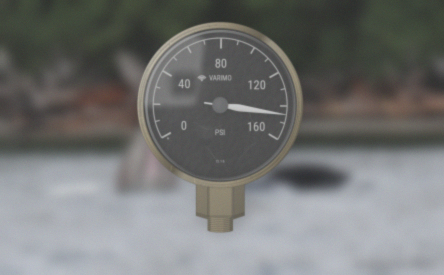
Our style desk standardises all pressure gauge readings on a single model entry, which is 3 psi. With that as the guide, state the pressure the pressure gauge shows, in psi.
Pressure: 145 psi
